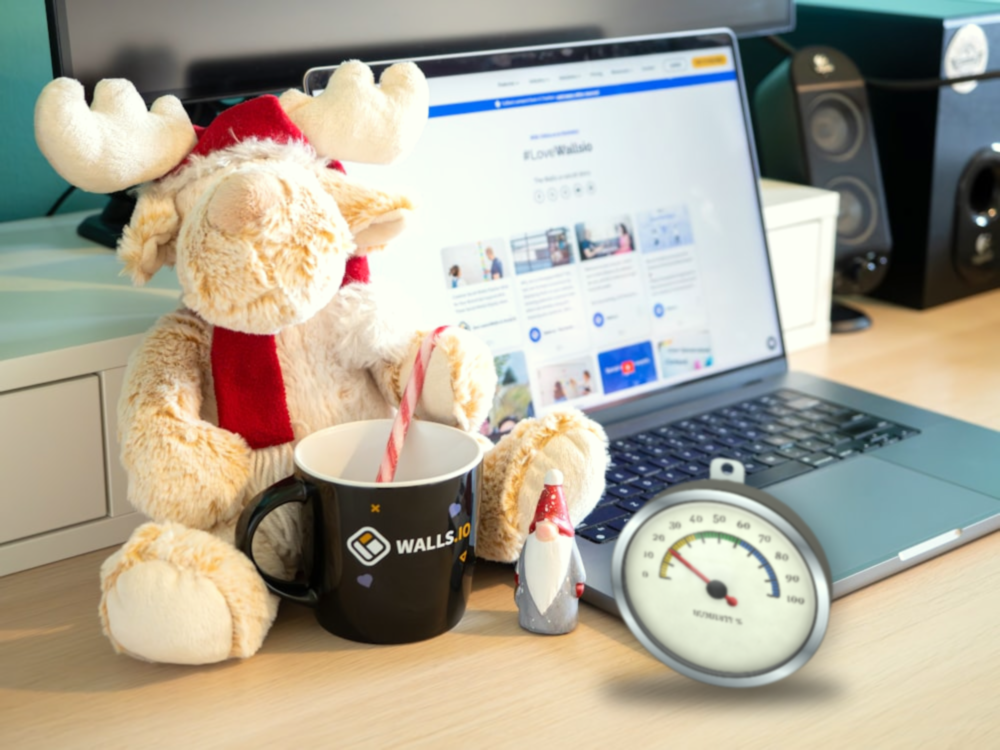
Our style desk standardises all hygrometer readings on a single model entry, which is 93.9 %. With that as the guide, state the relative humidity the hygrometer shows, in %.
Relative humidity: 20 %
